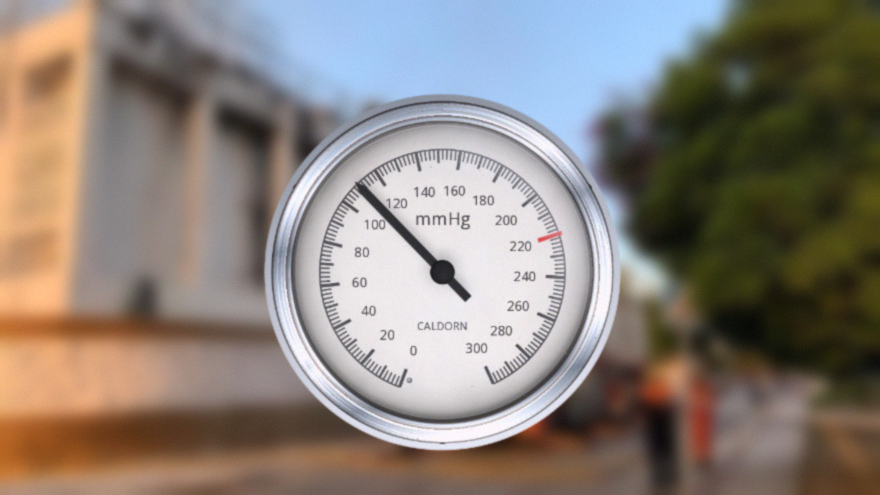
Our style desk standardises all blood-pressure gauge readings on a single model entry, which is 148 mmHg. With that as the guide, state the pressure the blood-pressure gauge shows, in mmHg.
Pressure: 110 mmHg
